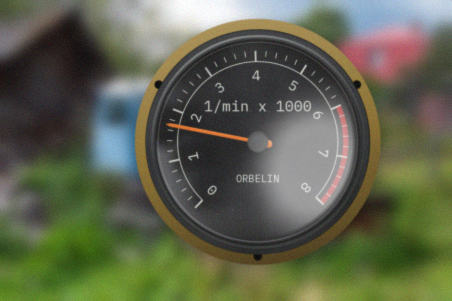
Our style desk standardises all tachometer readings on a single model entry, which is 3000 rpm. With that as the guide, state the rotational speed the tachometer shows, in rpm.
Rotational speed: 1700 rpm
